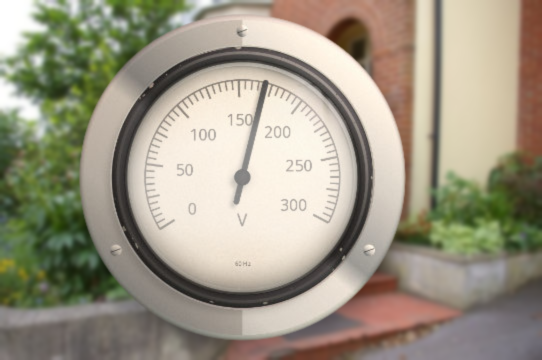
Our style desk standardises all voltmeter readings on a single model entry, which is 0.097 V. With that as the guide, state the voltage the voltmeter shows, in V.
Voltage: 170 V
